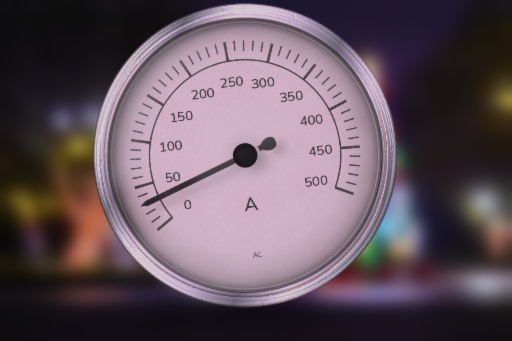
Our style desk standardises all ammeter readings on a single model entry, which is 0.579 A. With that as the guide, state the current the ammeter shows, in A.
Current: 30 A
